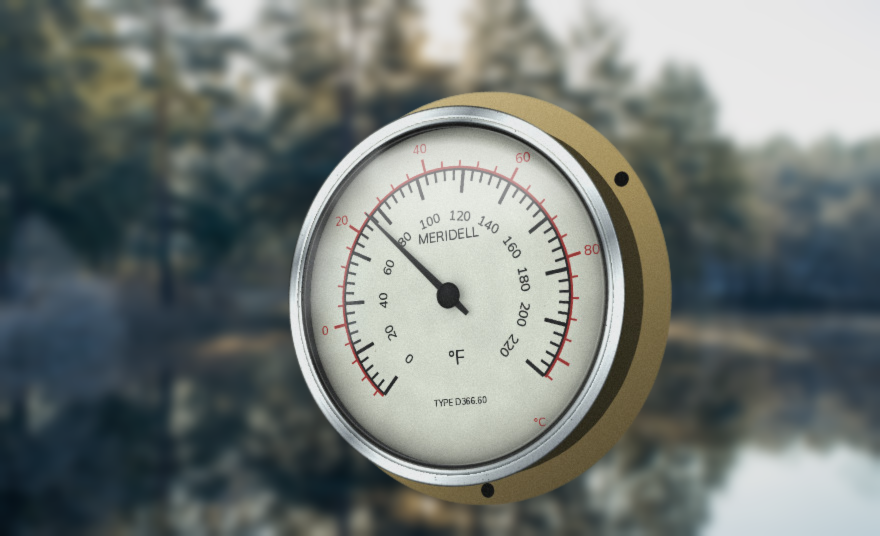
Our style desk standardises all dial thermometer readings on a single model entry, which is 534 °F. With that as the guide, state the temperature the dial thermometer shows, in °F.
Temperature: 76 °F
